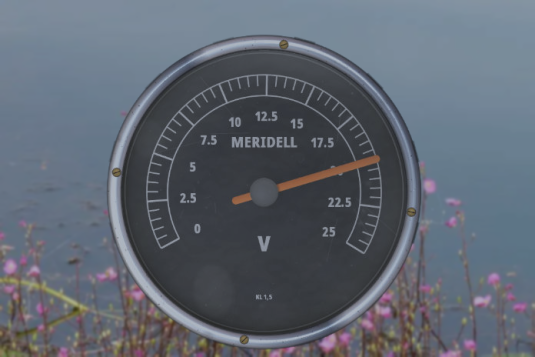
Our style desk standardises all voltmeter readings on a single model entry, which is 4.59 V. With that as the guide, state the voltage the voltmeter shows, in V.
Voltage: 20 V
